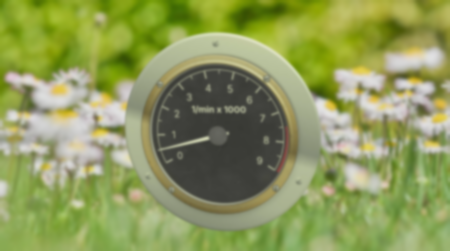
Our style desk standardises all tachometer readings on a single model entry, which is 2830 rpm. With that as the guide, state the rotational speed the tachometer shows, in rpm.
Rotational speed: 500 rpm
